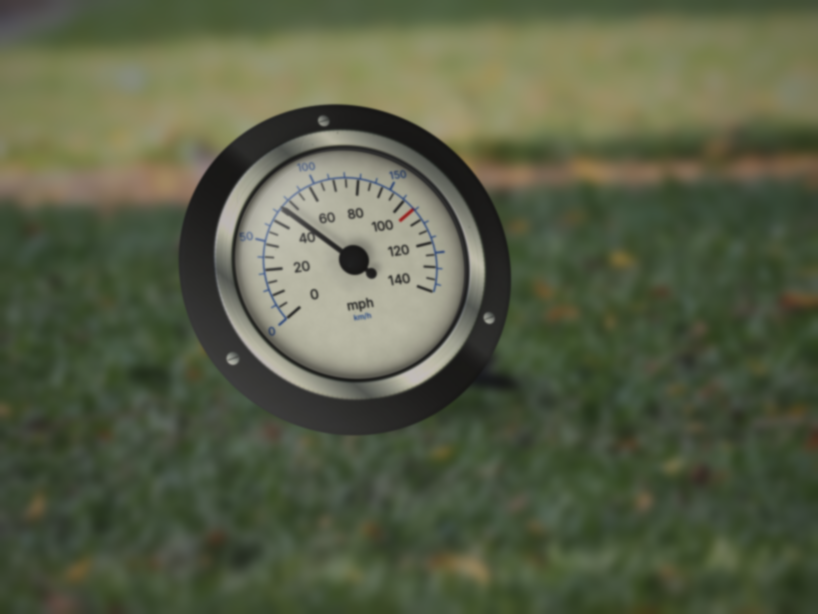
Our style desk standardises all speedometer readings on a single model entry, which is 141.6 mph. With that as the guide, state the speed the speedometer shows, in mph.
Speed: 45 mph
